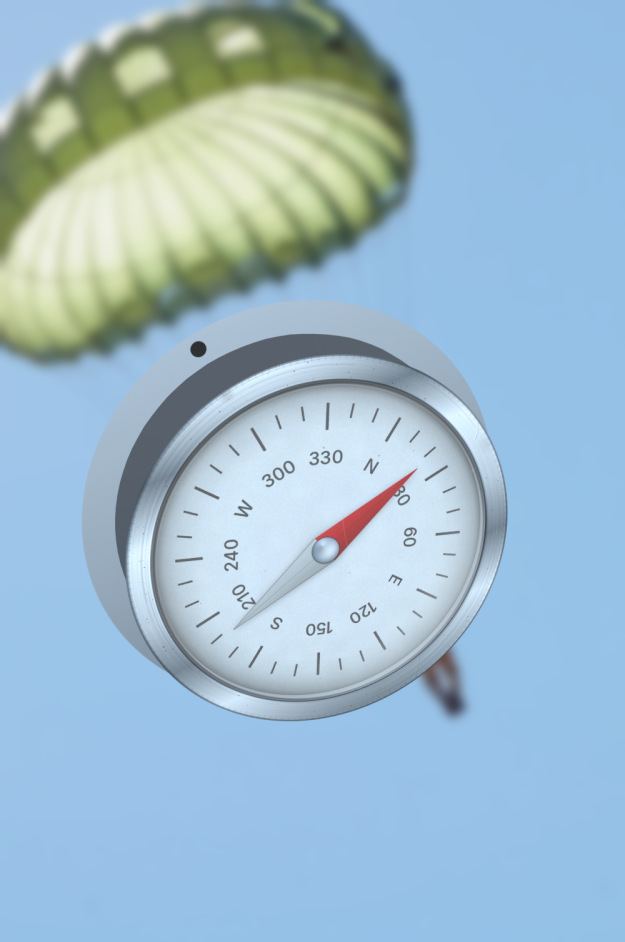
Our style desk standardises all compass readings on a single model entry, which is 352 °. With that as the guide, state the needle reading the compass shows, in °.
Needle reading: 20 °
